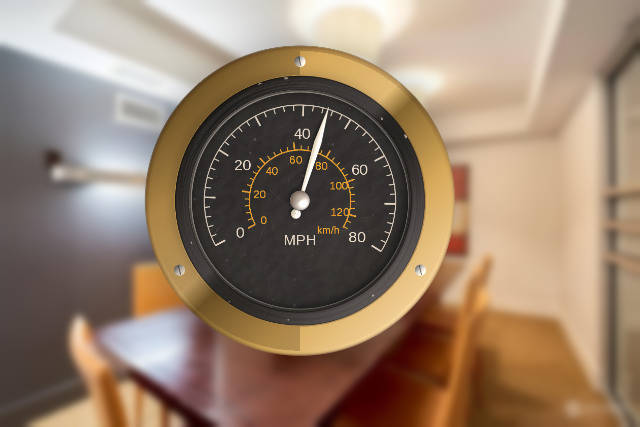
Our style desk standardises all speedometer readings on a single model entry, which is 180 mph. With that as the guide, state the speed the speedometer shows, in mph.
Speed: 45 mph
